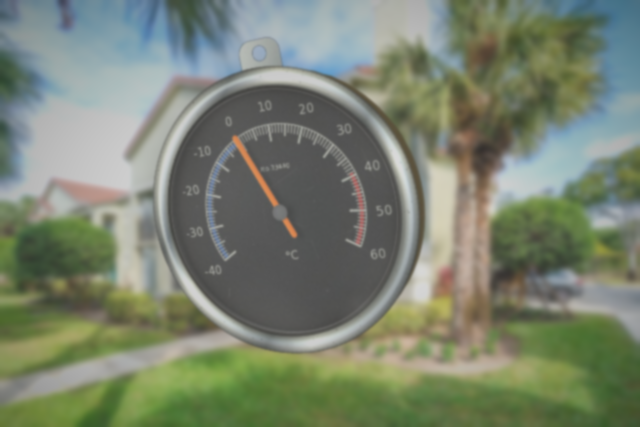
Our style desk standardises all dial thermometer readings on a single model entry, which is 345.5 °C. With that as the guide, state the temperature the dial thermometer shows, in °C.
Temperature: 0 °C
